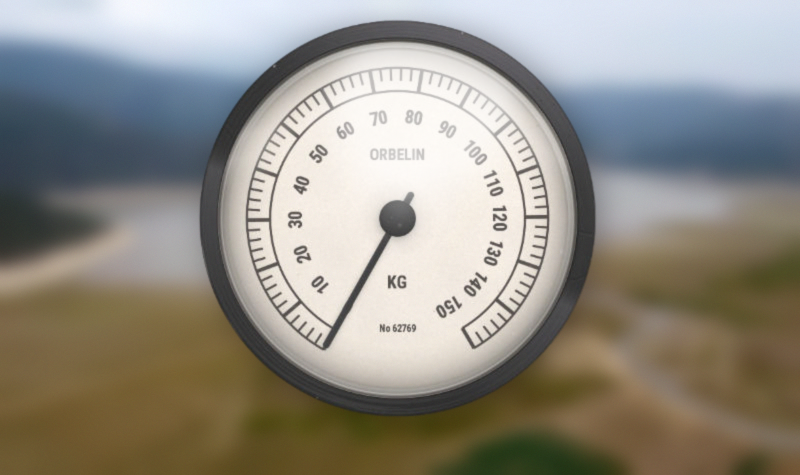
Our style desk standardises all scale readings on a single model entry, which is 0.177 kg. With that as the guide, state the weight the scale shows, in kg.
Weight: 0 kg
